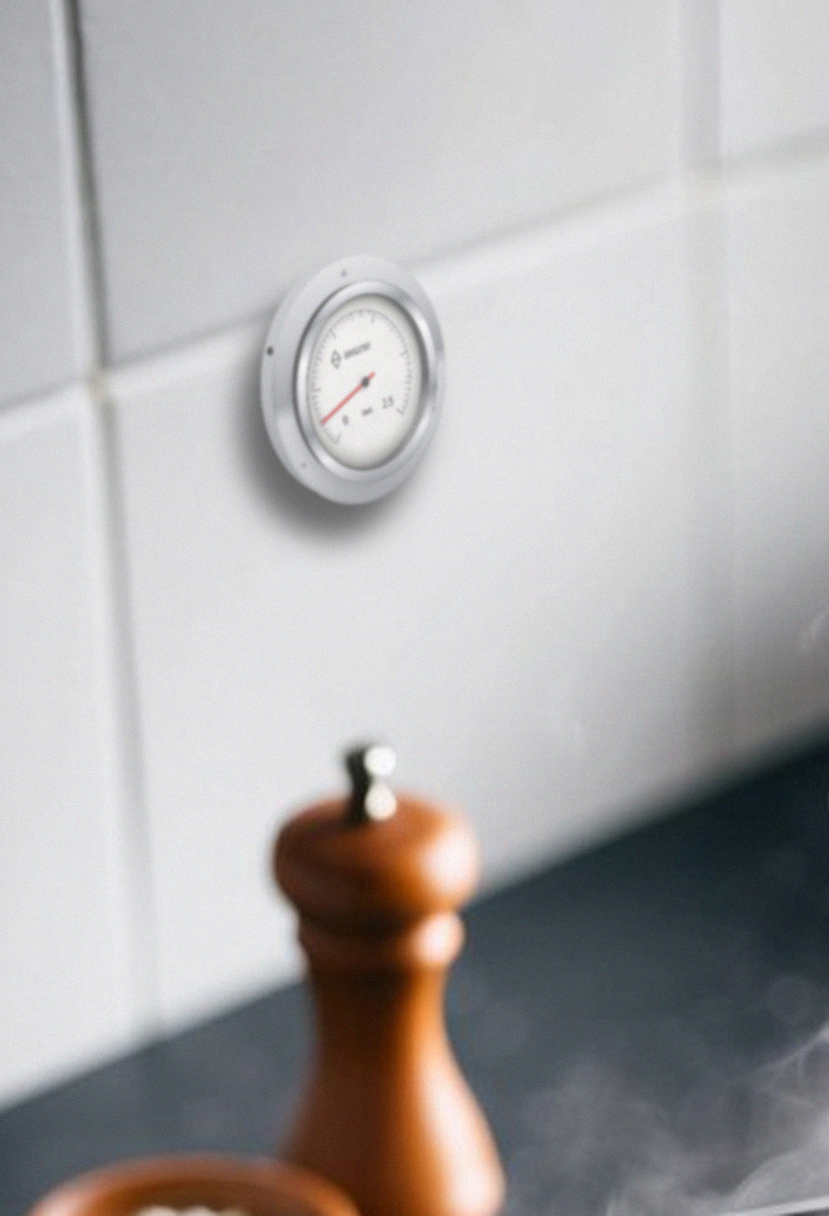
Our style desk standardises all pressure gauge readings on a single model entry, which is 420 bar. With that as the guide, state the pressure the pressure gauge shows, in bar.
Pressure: 0.25 bar
